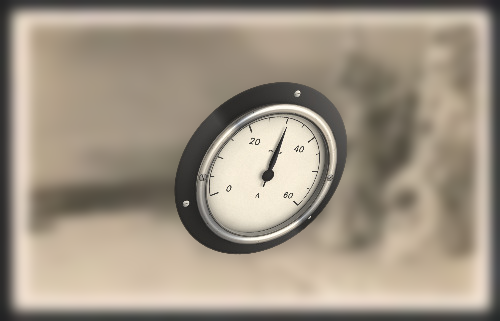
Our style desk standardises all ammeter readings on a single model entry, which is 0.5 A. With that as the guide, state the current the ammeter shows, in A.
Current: 30 A
